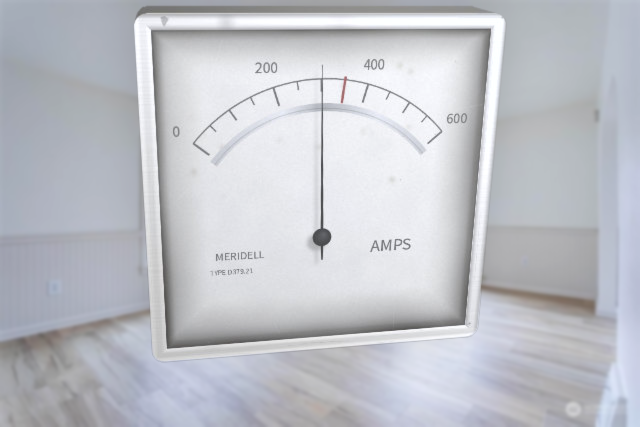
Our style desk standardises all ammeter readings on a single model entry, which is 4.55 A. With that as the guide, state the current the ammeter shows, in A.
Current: 300 A
